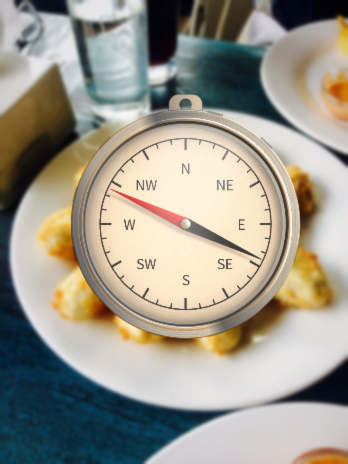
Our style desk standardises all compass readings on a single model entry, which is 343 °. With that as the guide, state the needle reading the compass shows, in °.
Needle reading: 295 °
